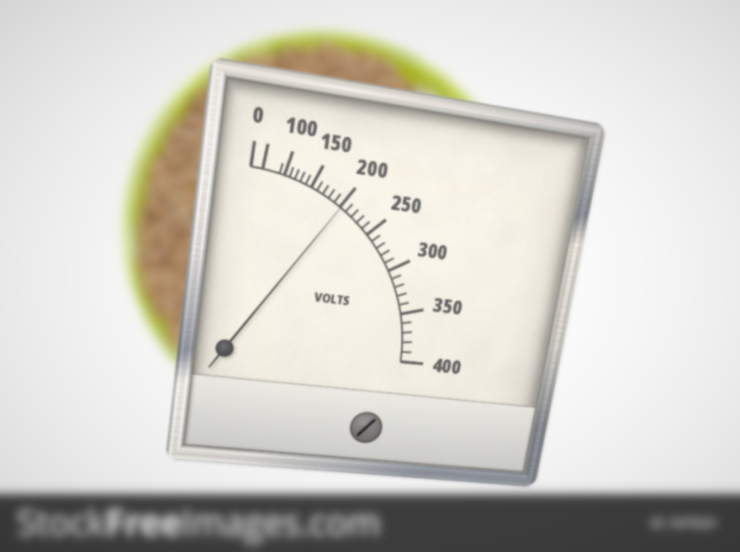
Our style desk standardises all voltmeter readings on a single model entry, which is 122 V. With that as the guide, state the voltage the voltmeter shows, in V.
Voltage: 200 V
